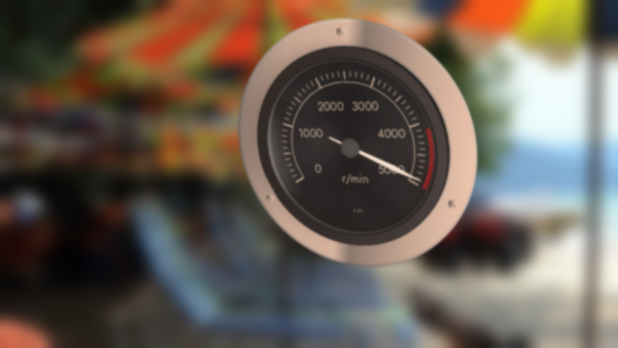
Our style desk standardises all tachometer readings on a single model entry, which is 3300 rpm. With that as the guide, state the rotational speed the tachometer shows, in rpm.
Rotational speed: 4900 rpm
